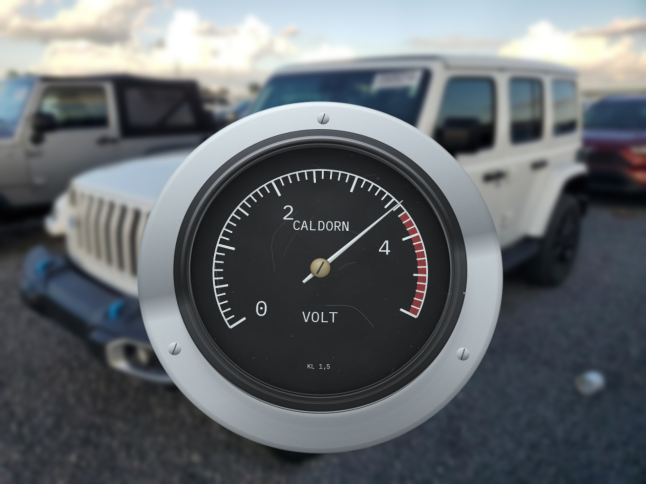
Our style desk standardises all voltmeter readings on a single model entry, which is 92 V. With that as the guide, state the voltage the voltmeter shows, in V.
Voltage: 3.6 V
